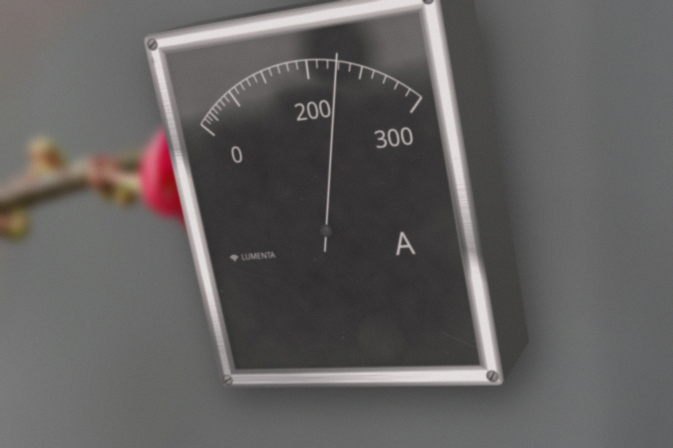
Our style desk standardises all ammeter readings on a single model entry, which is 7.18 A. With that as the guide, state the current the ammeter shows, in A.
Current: 230 A
